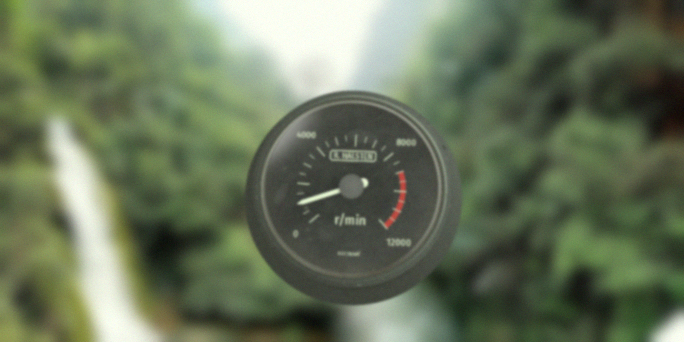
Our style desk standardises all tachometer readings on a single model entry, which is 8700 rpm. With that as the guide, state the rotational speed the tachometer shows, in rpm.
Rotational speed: 1000 rpm
